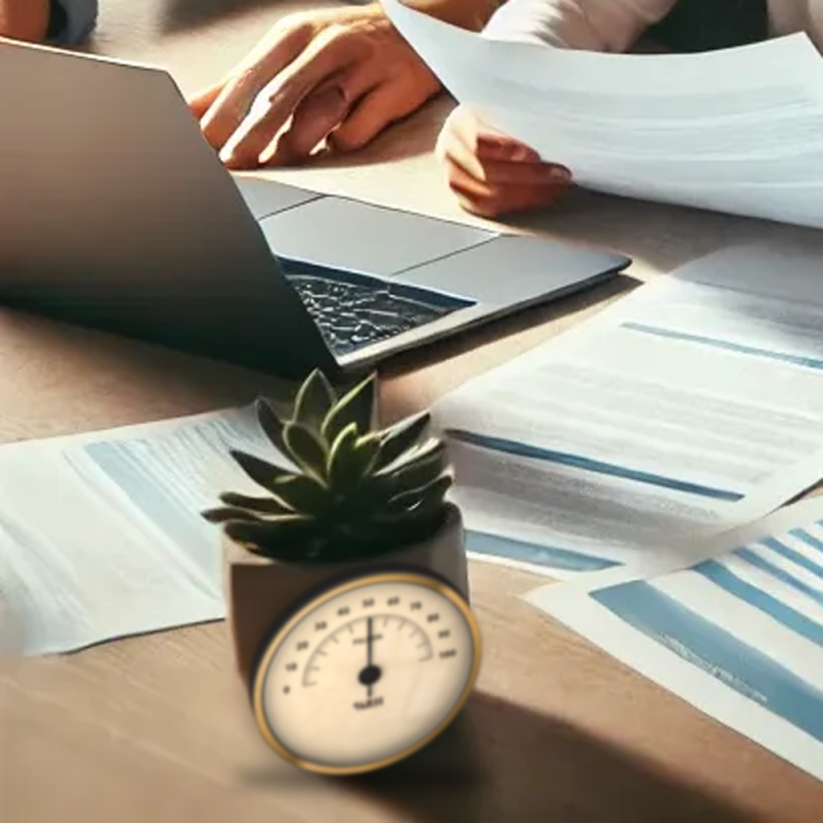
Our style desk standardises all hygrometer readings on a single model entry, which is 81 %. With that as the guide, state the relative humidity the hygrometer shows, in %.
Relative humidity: 50 %
